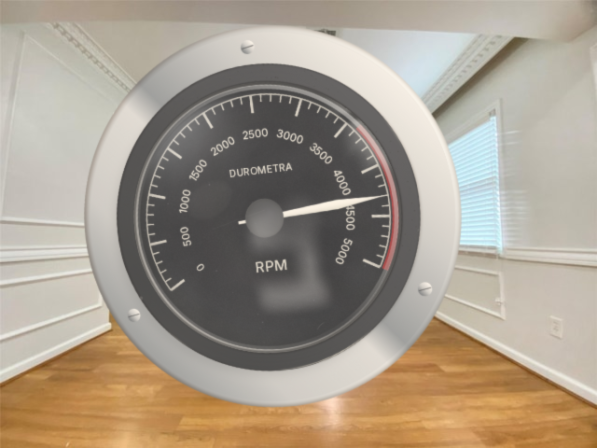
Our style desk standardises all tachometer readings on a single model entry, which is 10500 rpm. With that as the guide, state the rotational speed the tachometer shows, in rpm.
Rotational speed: 4300 rpm
